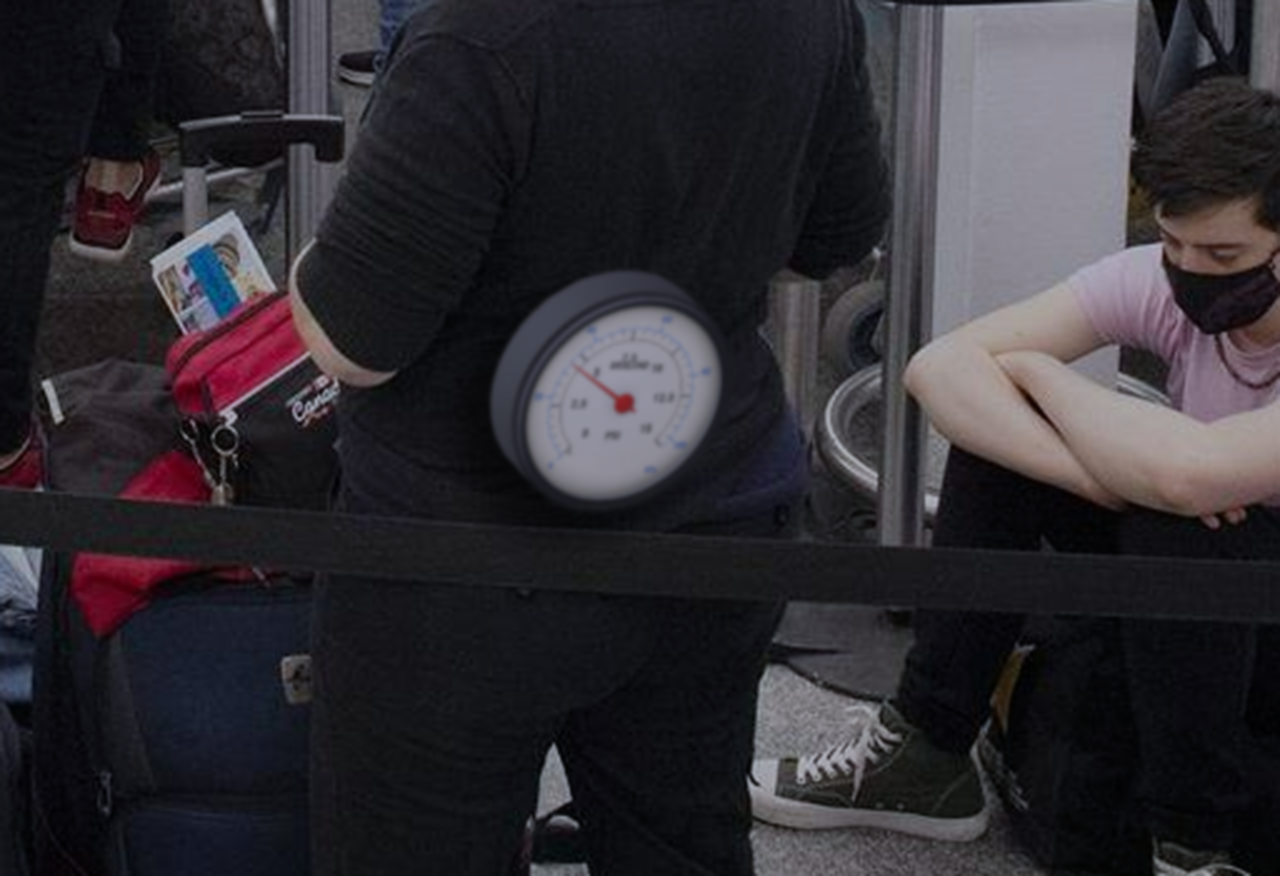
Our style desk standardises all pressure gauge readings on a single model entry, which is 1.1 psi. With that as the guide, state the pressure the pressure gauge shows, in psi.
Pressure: 4.5 psi
